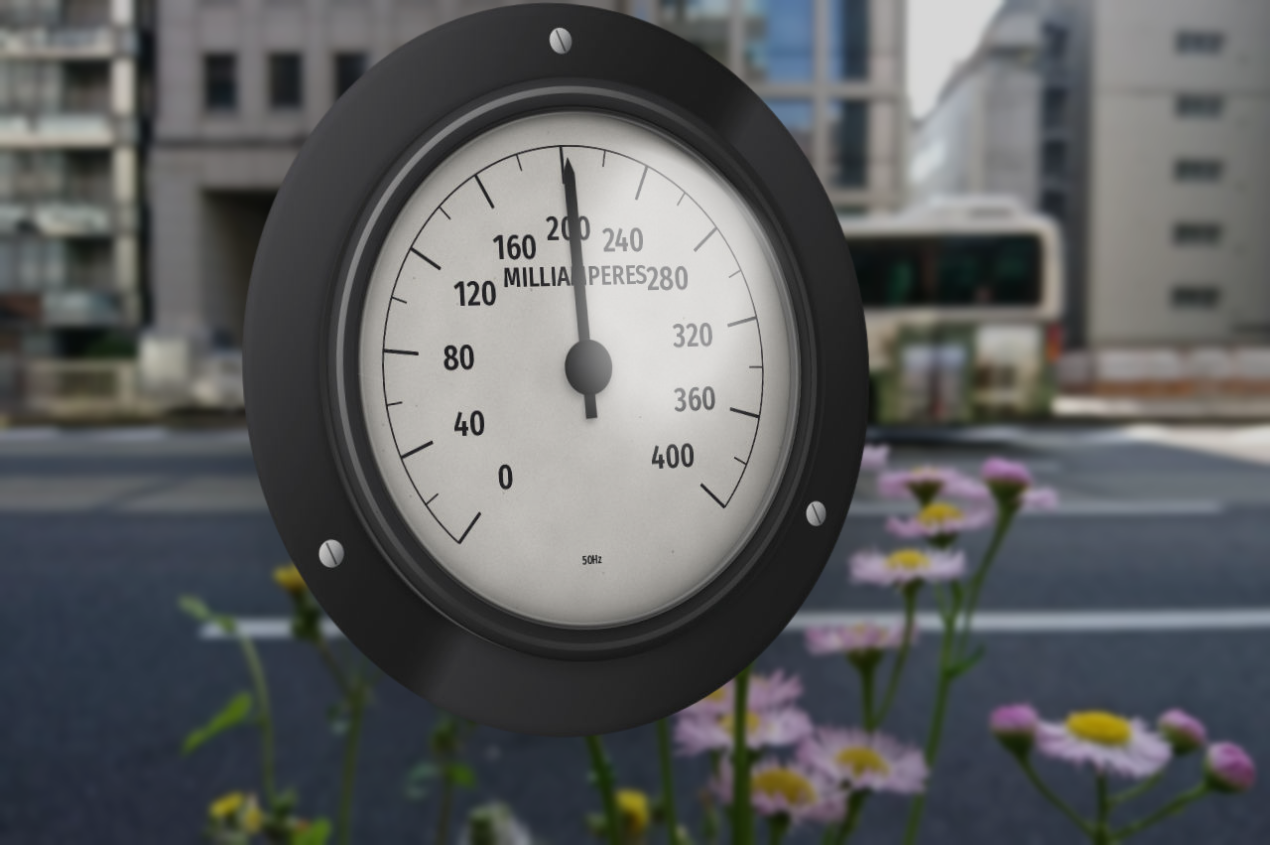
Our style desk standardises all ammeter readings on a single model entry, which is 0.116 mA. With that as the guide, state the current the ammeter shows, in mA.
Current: 200 mA
